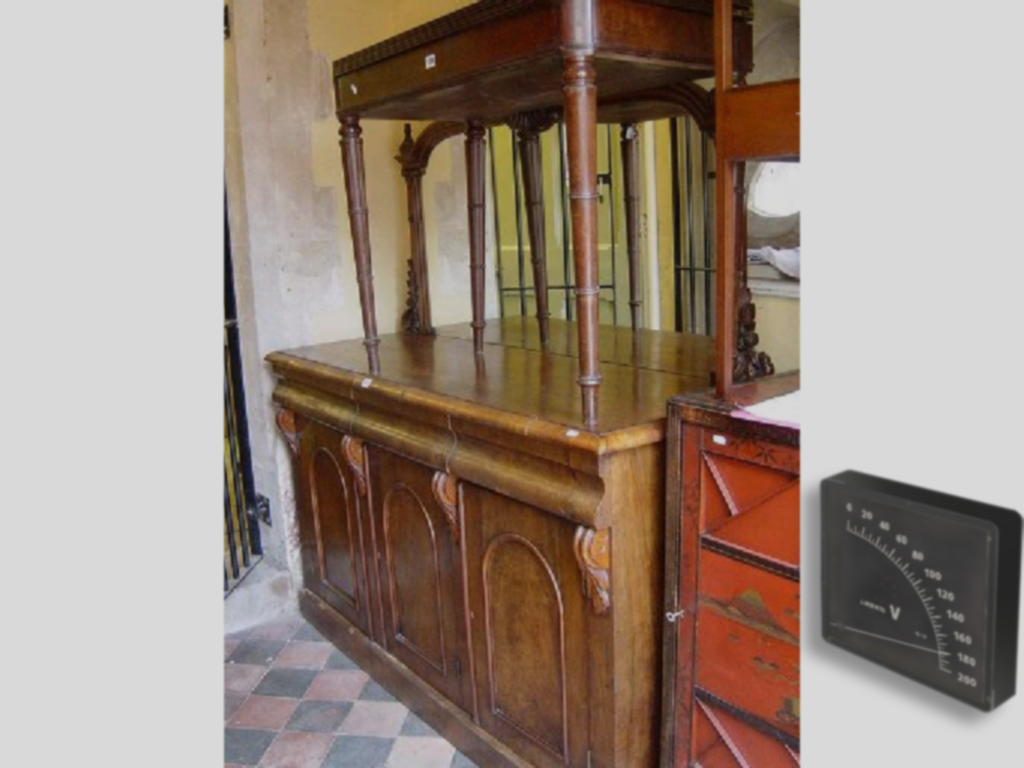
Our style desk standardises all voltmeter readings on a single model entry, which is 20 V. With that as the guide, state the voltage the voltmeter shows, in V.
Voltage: 180 V
